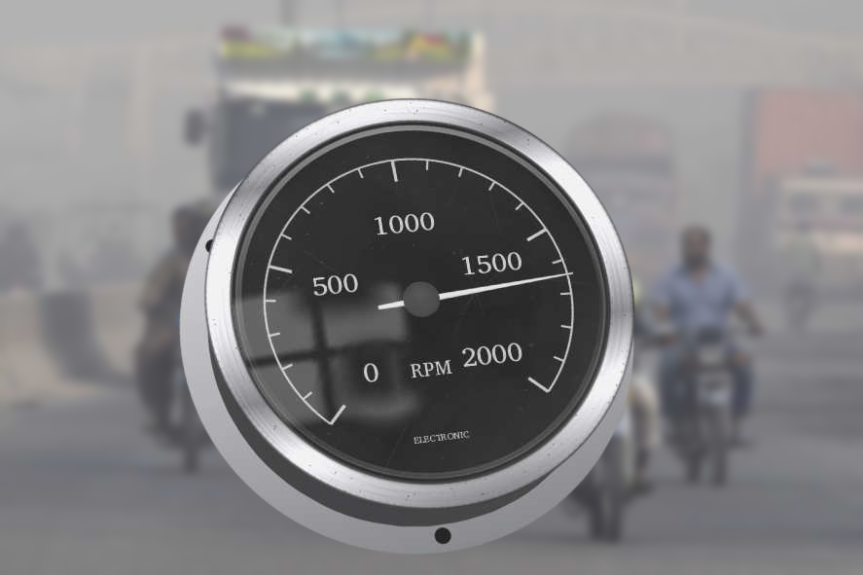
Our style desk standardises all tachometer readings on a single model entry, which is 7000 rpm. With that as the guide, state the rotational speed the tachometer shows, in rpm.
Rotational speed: 1650 rpm
